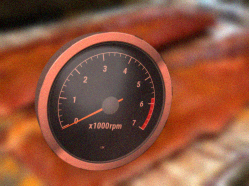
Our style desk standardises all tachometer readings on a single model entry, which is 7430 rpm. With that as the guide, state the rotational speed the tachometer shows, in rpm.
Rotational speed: 0 rpm
